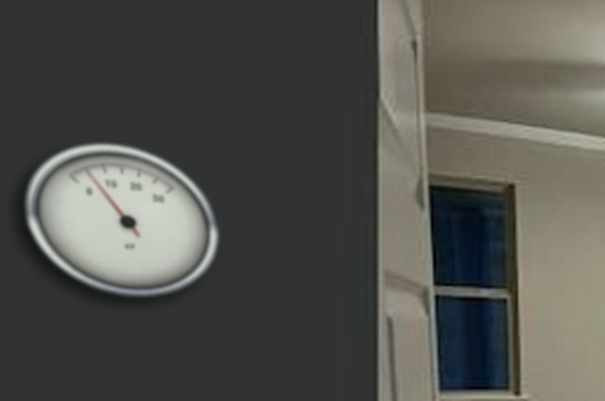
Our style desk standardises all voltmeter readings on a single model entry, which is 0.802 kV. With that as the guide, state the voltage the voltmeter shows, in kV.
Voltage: 5 kV
